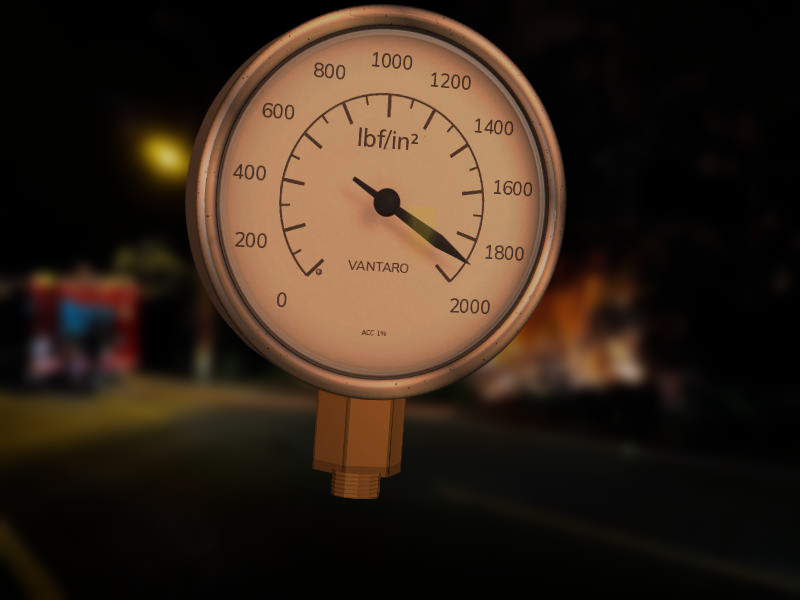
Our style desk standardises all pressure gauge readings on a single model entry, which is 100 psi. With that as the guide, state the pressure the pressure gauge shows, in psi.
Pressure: 1900 psi
